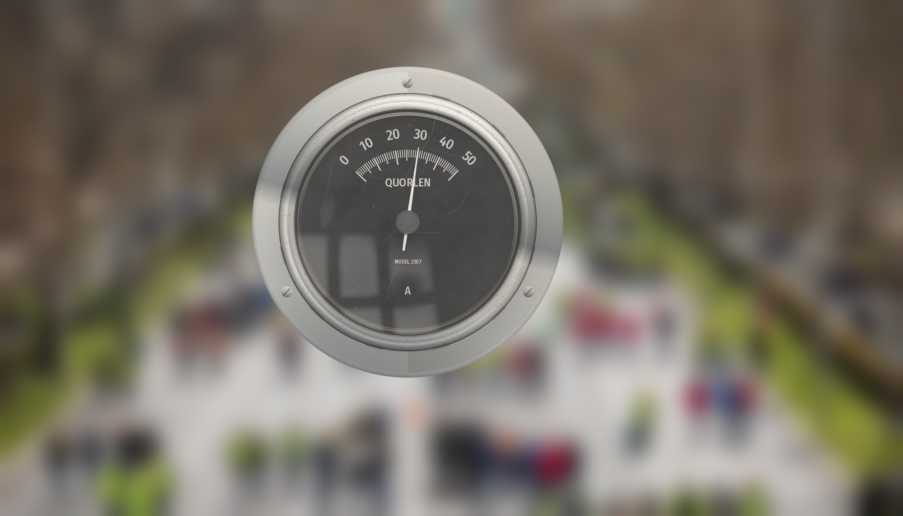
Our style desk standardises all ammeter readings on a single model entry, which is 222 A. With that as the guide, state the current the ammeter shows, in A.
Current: 30 A
